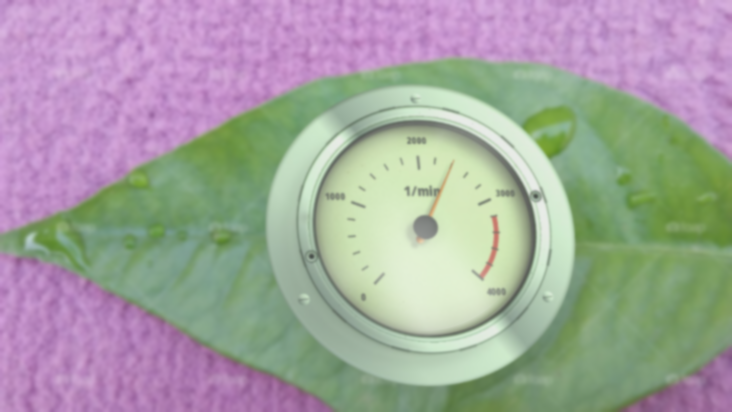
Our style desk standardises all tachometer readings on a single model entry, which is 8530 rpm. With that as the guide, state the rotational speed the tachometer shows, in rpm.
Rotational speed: 2400 rpm
